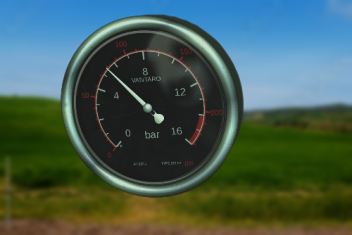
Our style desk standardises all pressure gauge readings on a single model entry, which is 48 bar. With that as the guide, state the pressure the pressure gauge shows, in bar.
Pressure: 5.5 bar
